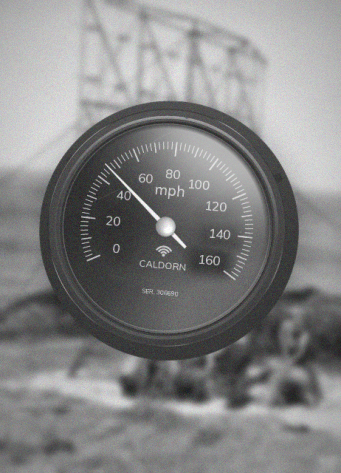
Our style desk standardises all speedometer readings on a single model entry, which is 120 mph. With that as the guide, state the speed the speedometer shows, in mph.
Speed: 46 mph
